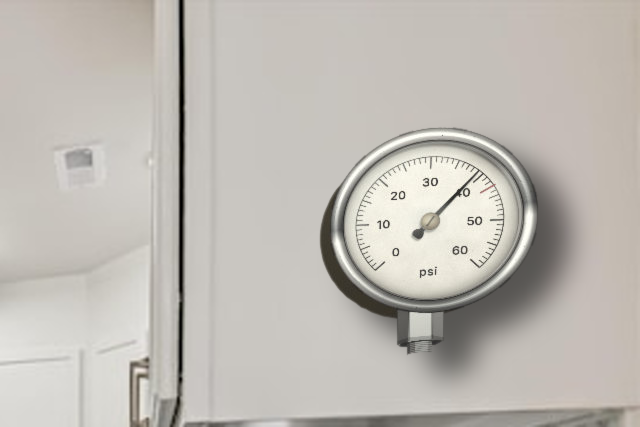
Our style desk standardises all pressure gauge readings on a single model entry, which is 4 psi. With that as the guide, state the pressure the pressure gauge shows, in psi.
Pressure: 39 psi
